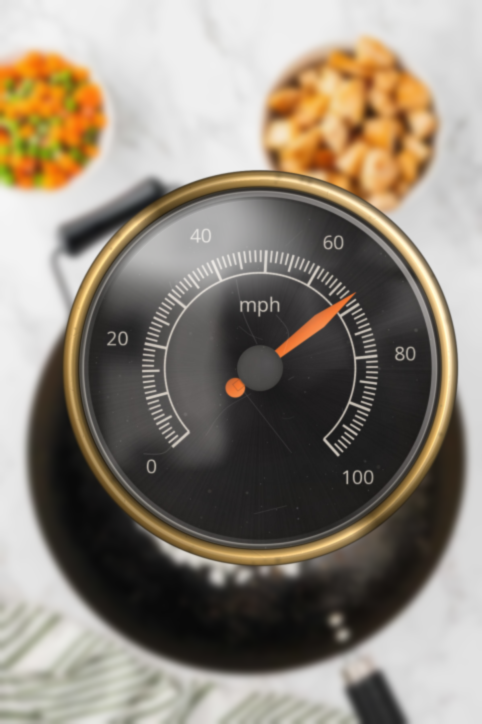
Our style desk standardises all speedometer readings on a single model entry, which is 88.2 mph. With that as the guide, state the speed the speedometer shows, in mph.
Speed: 68 mph
